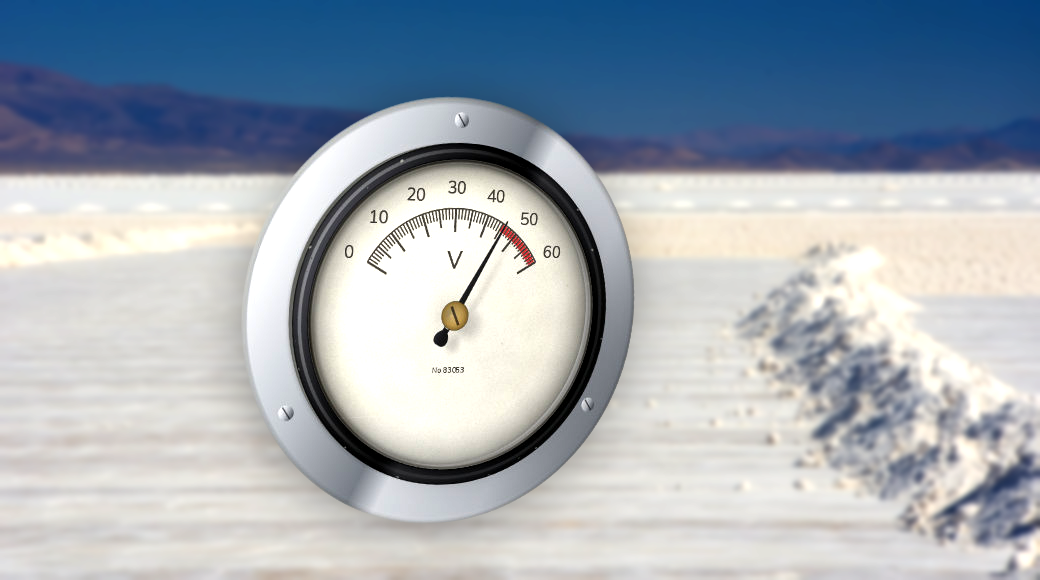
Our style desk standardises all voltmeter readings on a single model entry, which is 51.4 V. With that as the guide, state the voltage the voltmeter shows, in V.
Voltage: 45 V
